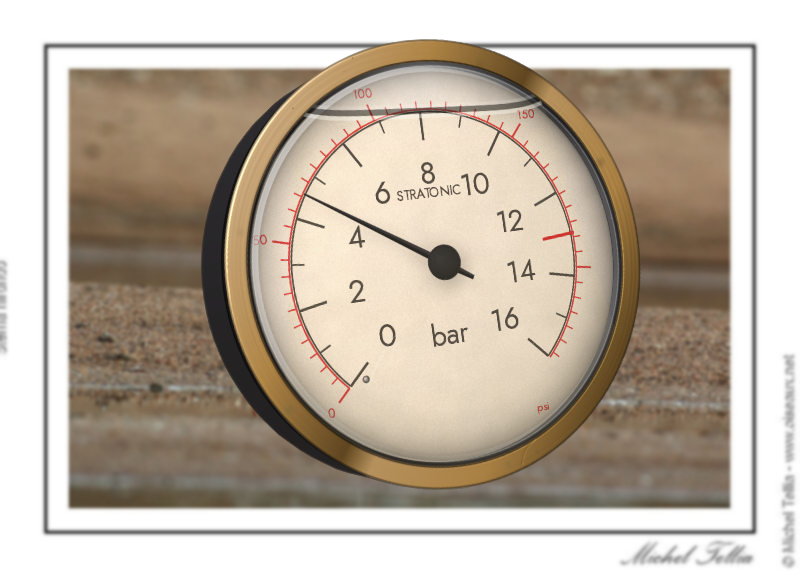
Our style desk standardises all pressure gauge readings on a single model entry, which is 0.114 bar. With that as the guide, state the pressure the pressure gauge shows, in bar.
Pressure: 4.5 bar
